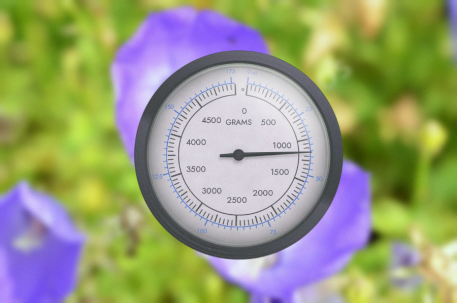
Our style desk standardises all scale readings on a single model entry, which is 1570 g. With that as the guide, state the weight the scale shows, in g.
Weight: 1150 g
